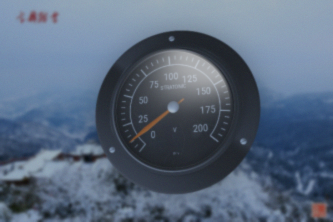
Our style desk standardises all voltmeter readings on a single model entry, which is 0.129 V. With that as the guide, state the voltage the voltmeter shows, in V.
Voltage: 10 V
